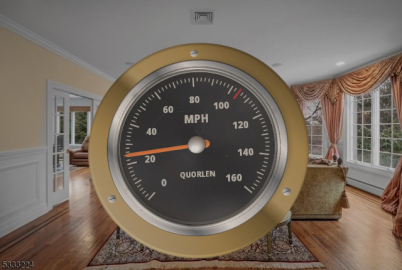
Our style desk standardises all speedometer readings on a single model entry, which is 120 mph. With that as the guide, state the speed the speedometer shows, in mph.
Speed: 24 mph
